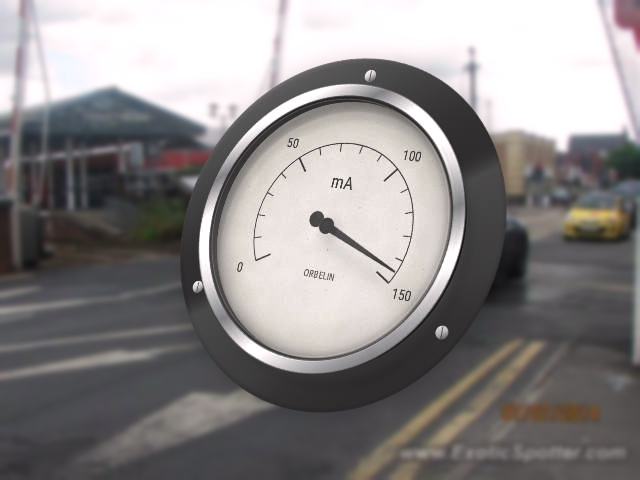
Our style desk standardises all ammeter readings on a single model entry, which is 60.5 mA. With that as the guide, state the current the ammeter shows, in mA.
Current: 145 mA
